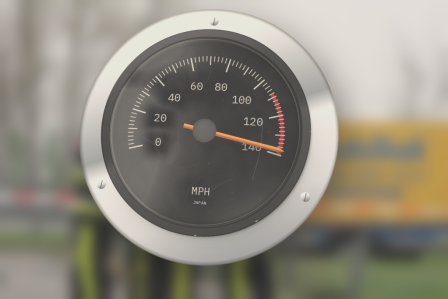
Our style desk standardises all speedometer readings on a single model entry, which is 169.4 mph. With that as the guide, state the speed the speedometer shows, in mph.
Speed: 138 mph
